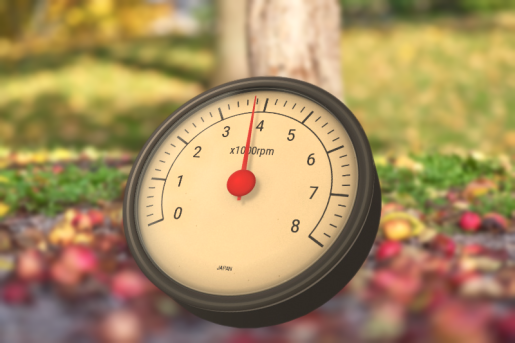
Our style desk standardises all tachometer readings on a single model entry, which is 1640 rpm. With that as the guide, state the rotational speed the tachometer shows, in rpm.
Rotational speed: 3800 rpm
